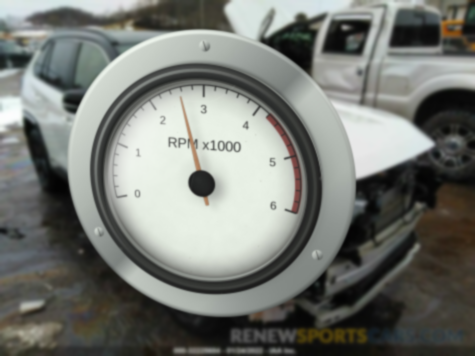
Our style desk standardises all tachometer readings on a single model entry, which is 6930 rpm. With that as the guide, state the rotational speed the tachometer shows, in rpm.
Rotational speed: 2600 rpm
